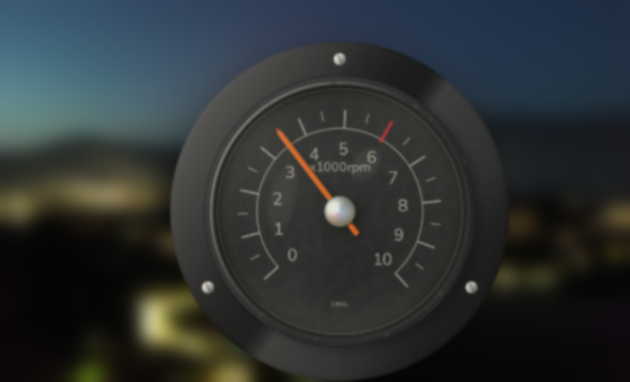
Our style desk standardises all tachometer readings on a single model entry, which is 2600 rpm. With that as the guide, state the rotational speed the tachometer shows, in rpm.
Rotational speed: 3500 rpm
